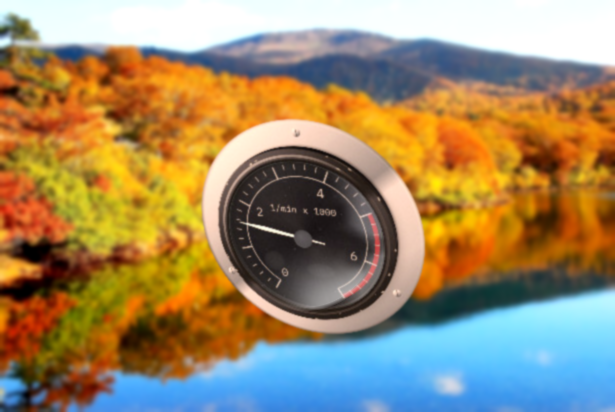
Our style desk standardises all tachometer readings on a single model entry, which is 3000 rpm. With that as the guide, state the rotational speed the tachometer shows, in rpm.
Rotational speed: 1600 rpm
